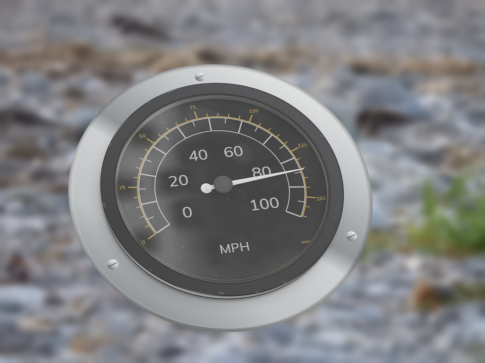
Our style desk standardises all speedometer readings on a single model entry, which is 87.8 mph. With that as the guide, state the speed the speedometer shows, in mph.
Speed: 85 mph
